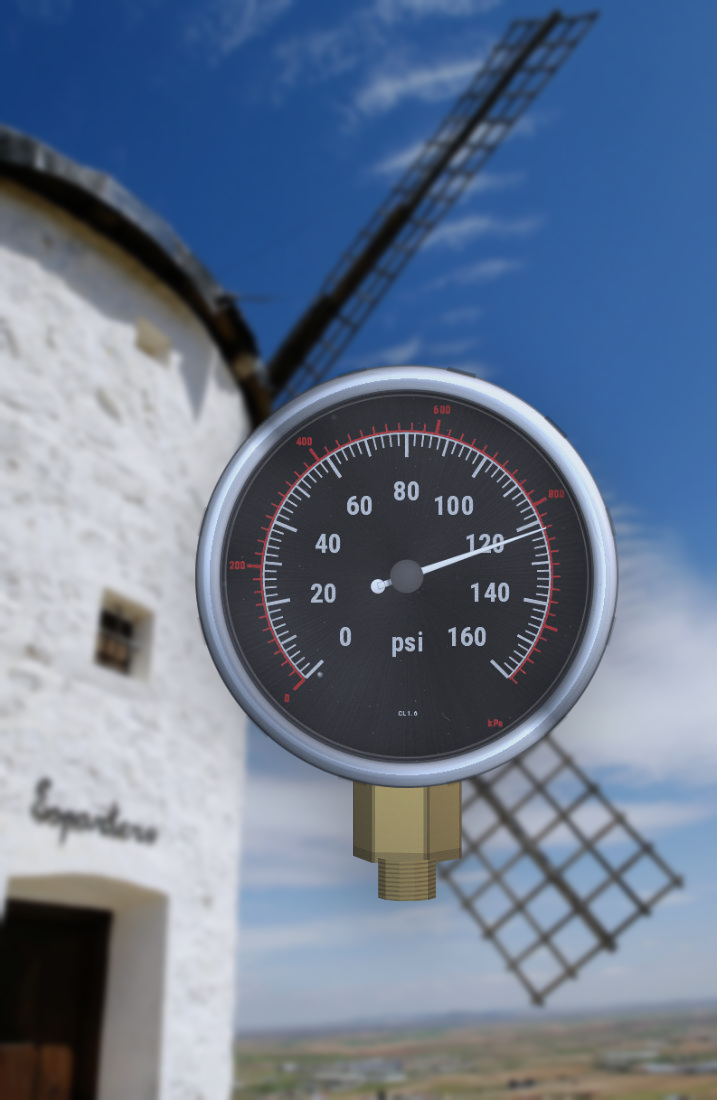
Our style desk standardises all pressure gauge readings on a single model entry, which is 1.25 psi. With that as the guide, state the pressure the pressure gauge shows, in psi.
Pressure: 122 psi
